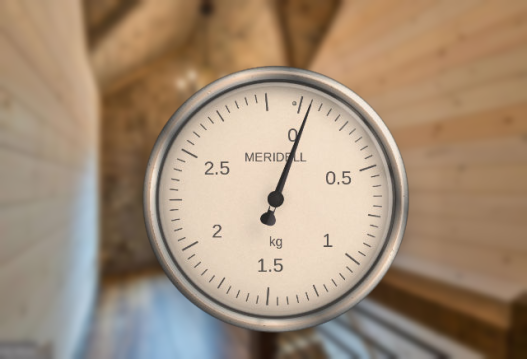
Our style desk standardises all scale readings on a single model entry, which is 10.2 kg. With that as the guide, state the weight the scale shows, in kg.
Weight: 0.05 kg
